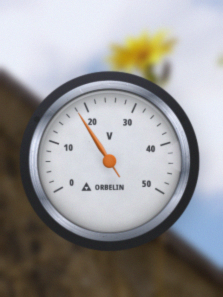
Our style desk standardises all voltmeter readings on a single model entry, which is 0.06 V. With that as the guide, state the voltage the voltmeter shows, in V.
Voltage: 18 V
